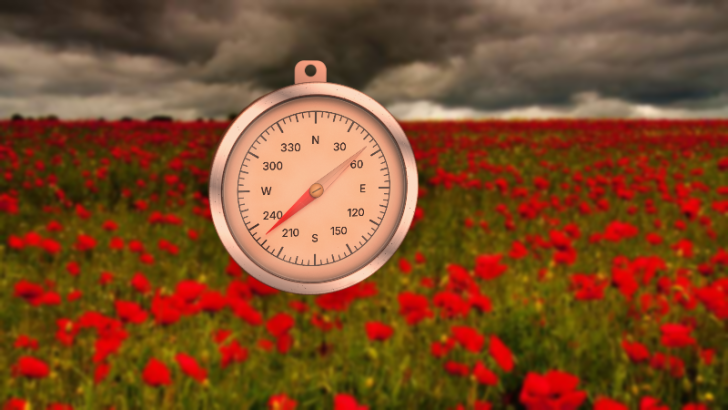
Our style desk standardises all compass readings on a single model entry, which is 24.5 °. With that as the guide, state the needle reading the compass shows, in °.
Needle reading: 230 °
